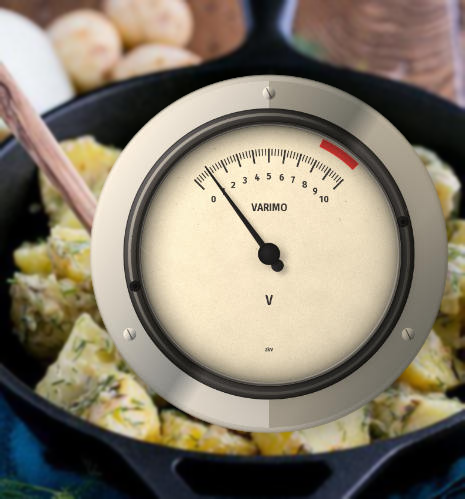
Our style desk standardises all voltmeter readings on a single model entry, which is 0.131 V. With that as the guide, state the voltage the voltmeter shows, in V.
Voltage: 1 V
